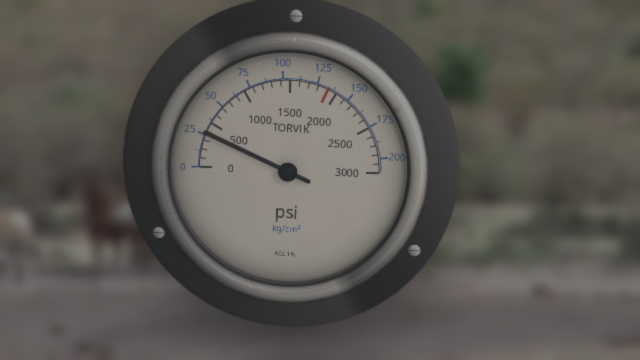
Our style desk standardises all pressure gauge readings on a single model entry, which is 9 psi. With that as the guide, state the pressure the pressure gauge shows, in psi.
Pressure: 400 psi
